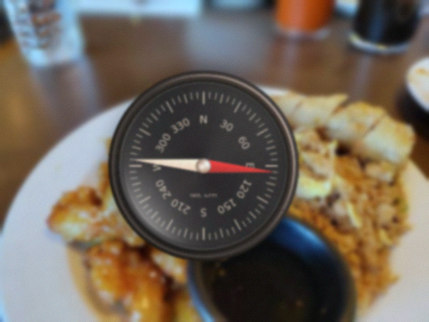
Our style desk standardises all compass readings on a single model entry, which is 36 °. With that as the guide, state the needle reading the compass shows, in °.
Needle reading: 95 °
